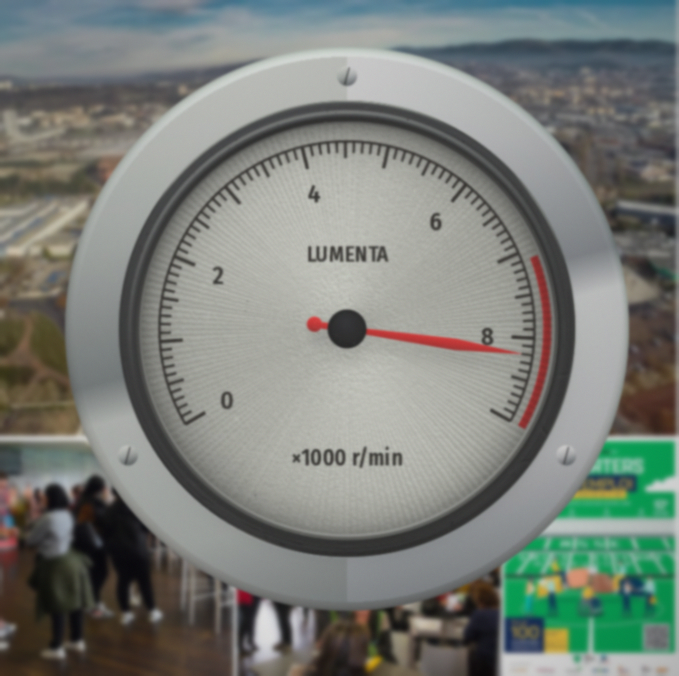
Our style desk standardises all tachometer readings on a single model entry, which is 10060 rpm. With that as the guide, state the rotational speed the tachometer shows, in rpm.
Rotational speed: 8200 rpm
